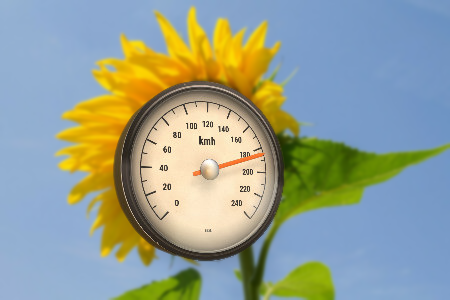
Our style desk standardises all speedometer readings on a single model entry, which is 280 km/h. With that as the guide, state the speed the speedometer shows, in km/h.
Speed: 185 km/h
